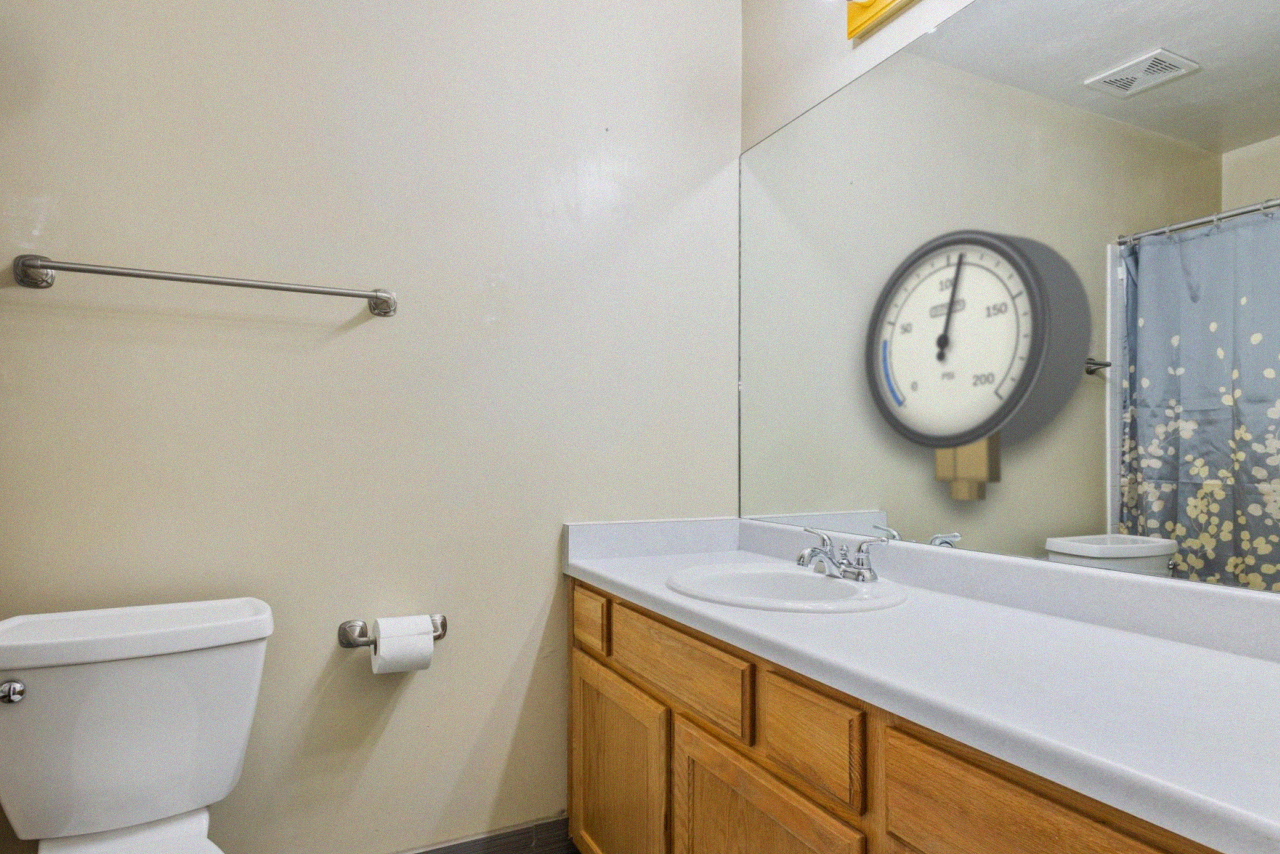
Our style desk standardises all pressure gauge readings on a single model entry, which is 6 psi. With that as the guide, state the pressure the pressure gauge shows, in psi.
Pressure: 110 psi
